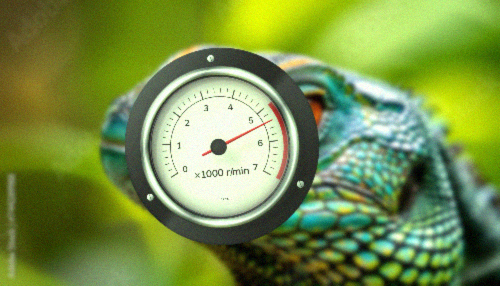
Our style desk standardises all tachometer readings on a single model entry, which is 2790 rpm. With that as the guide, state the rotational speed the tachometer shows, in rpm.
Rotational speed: 5400 rpm
